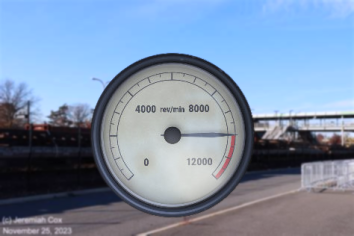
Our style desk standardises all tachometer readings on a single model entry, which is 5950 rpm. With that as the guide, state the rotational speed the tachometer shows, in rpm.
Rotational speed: 10000 rpm
